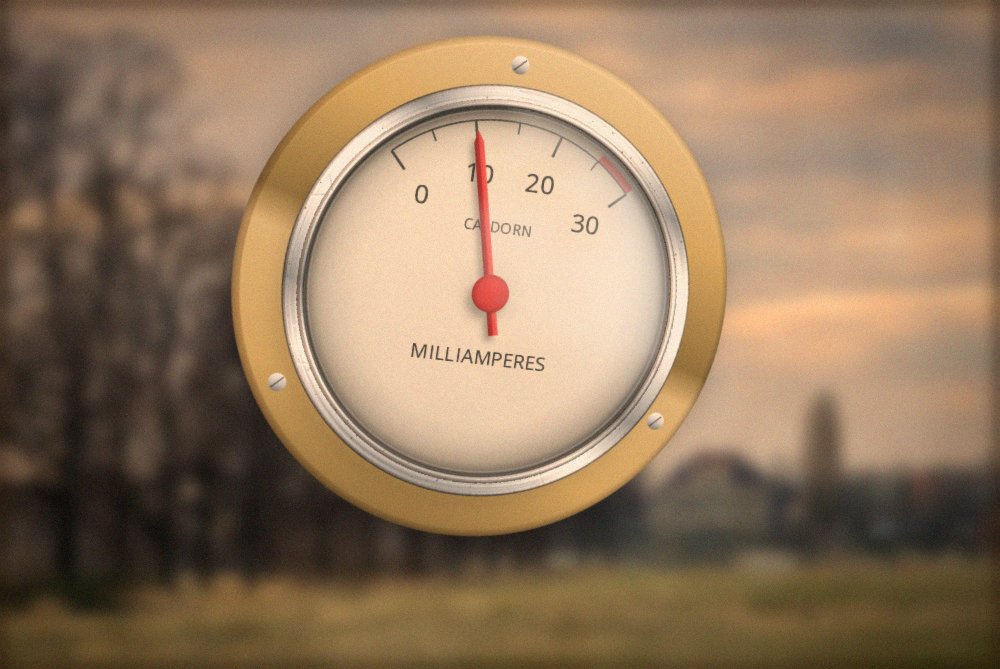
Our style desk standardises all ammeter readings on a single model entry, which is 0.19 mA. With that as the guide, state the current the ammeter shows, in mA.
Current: 10 mA
